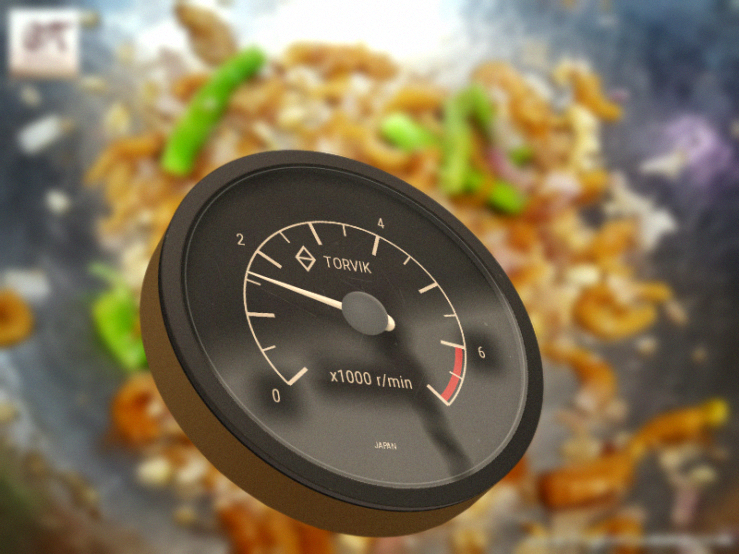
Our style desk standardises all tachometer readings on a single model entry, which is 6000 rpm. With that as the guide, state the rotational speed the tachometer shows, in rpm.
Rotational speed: 1500 rpm
